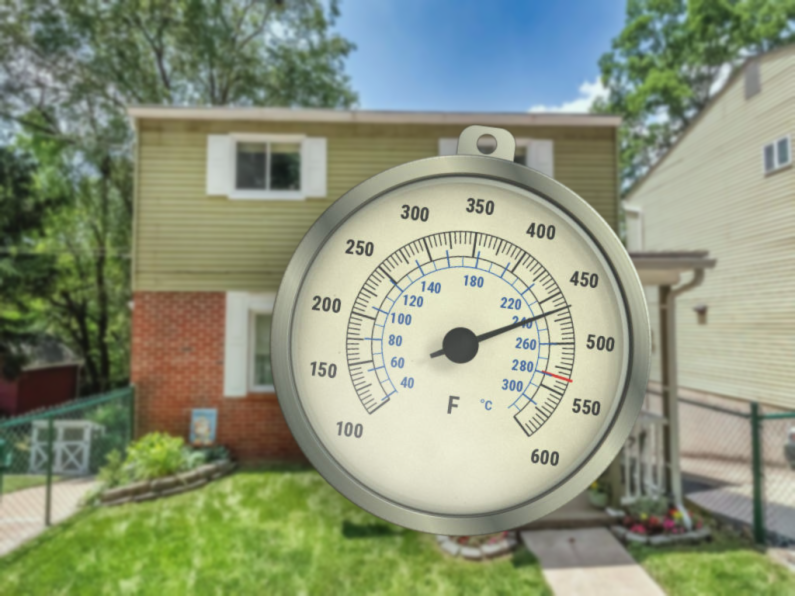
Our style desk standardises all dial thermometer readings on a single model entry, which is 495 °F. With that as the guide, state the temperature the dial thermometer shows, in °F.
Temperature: 465 °F
